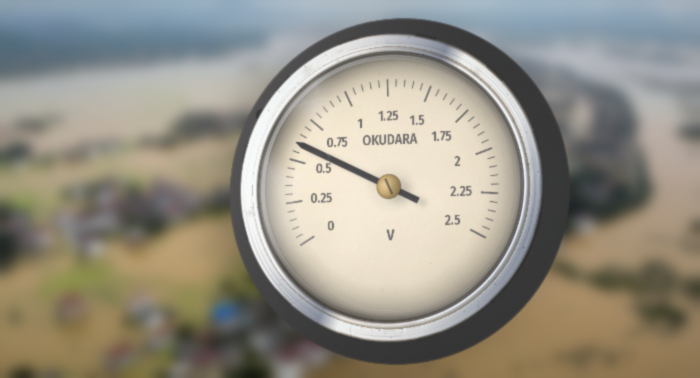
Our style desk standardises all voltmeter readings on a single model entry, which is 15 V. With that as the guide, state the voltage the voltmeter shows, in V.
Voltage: 0.6 V
